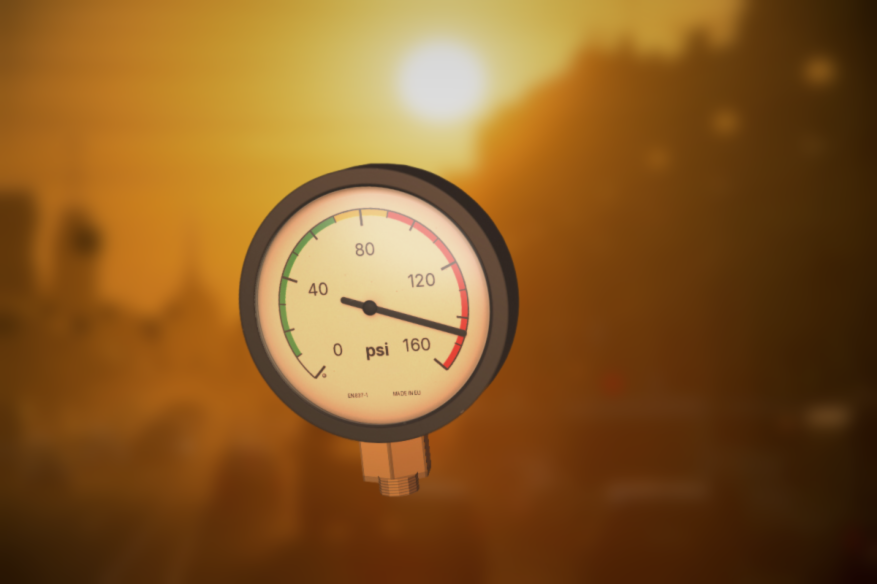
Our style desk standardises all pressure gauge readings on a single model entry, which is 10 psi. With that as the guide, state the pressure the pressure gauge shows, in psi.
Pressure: 145 psi
